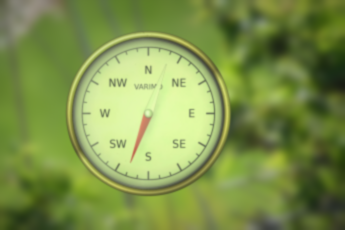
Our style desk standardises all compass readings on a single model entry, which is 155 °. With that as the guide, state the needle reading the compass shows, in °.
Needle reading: 200 °
